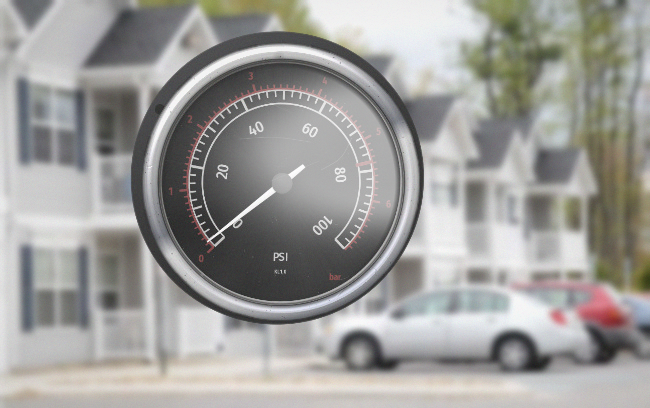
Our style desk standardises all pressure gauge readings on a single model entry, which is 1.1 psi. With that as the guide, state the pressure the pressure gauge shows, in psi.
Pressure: 2 psi
